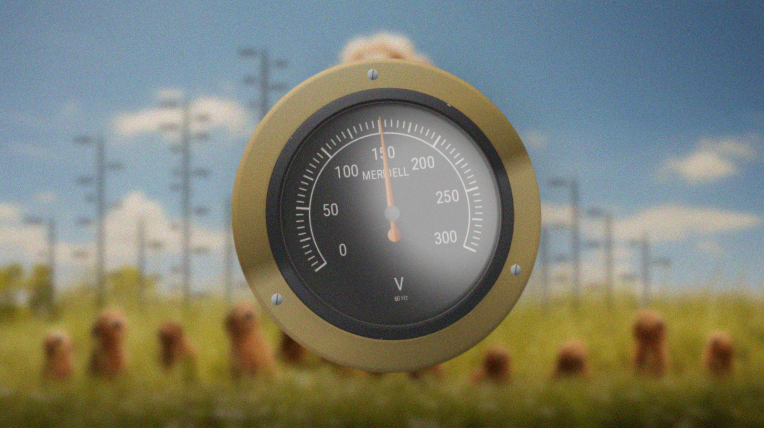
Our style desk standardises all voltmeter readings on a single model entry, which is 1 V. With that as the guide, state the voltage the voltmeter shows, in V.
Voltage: 150 V
